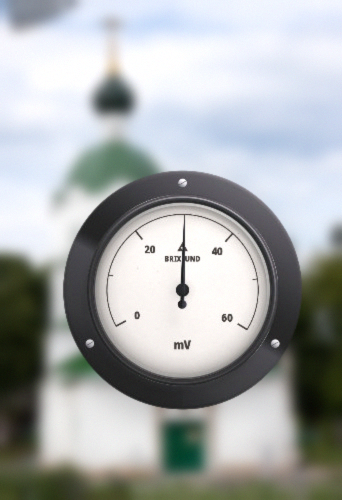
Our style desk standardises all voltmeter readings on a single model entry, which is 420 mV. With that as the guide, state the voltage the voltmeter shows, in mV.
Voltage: 30 mV
